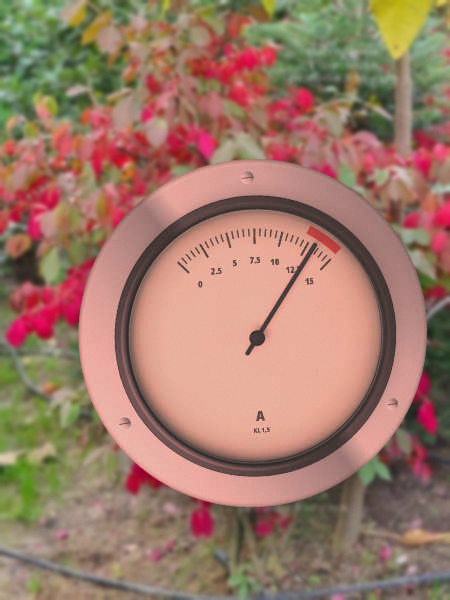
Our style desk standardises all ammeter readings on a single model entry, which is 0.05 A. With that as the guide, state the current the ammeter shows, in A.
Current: 13 A
